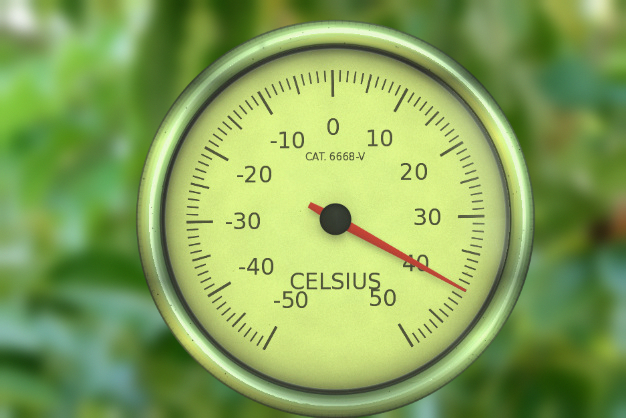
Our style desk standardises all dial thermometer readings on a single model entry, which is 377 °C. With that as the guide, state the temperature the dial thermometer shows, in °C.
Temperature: 40 °C
